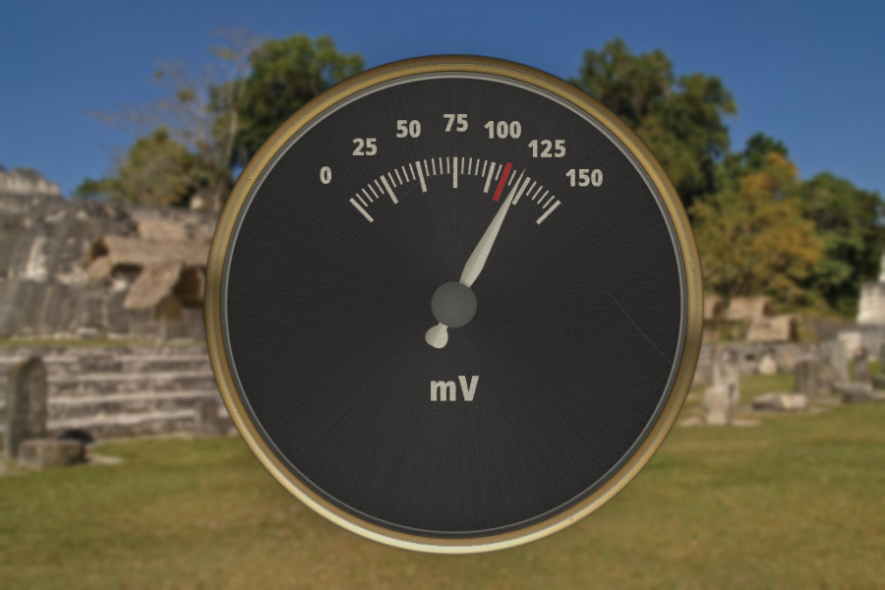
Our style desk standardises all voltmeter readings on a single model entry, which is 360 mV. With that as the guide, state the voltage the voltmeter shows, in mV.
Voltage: 120 mV
